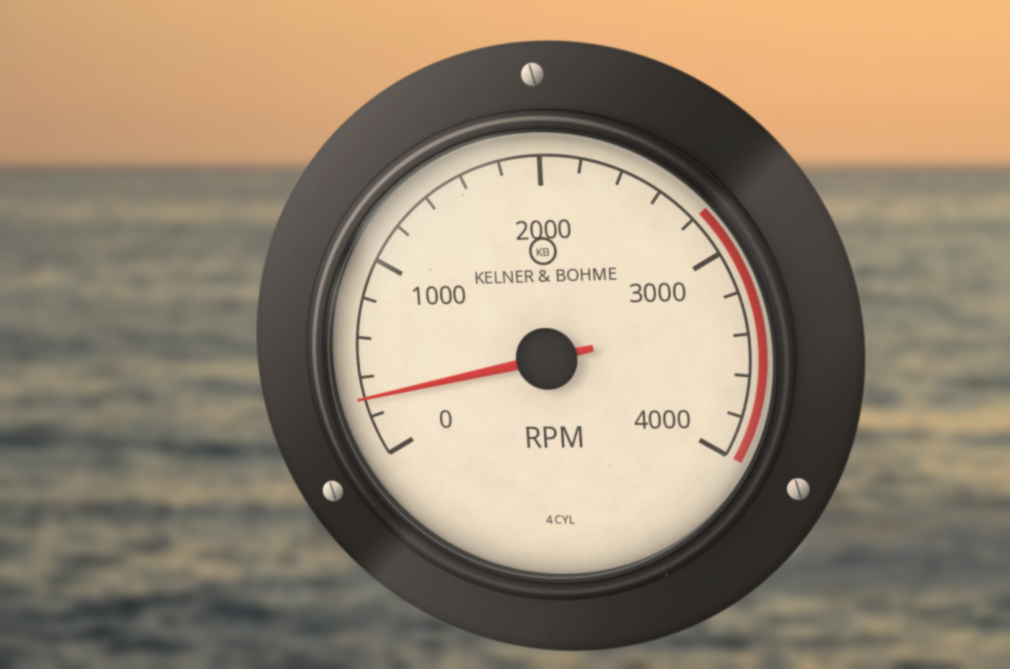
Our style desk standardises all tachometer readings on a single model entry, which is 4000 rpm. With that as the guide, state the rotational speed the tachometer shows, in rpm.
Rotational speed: 300 rpm
